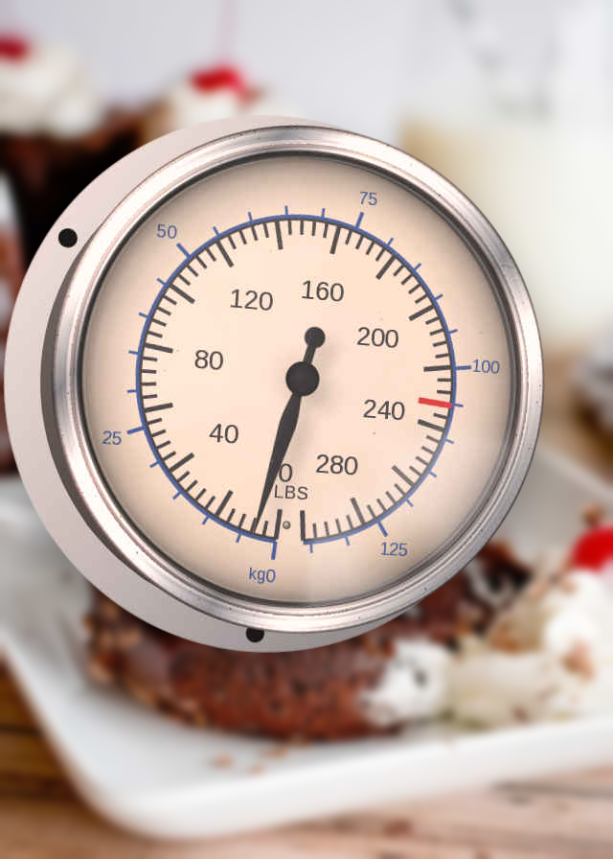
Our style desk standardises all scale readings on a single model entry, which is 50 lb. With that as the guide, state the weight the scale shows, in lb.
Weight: 8 lb
